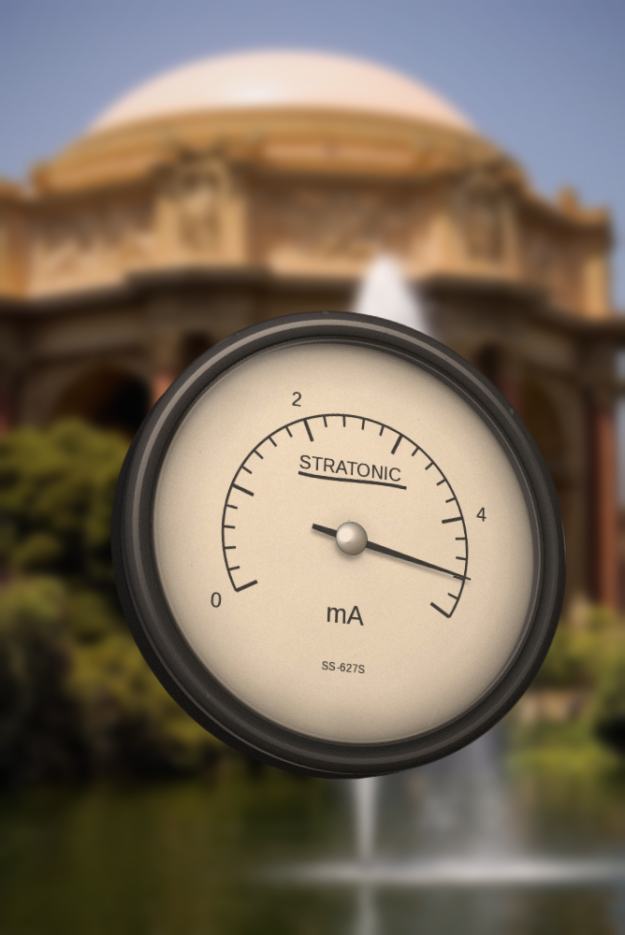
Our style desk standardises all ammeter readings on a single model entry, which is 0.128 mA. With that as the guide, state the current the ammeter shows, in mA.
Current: 4.6 mA
